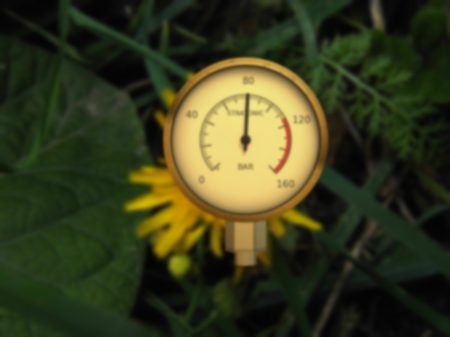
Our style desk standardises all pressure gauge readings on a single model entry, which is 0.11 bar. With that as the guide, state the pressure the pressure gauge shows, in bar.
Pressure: 80 bar
